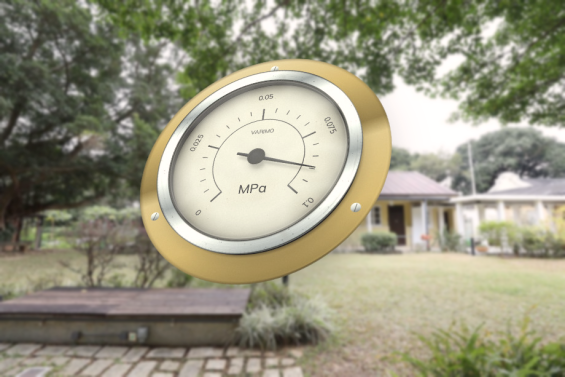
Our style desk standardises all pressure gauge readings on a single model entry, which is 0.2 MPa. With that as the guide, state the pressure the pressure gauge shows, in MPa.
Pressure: 0.09 MPa
